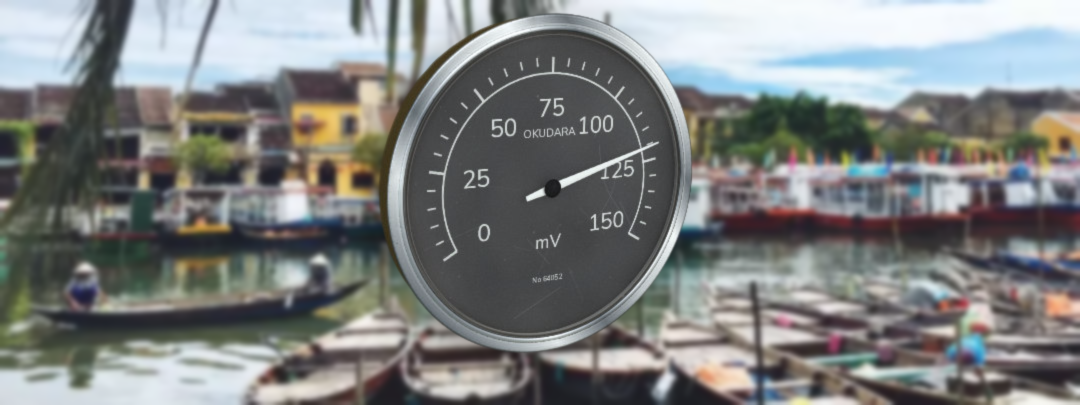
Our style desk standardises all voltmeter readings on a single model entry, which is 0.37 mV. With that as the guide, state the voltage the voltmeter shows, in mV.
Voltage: 120 mV
